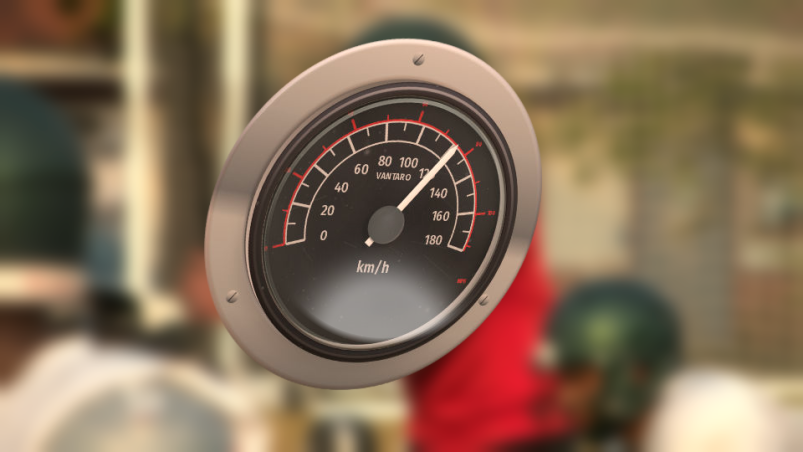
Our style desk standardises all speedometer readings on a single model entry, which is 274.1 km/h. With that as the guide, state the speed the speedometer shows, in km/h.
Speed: 120 km/h
